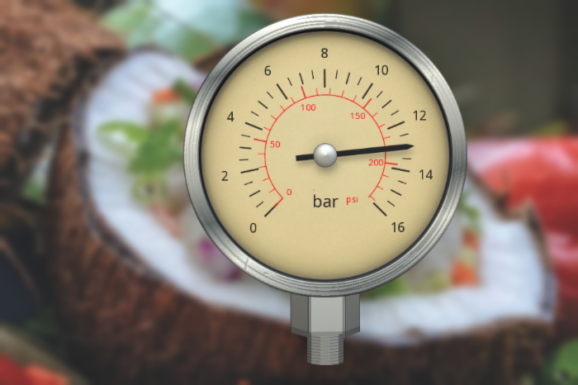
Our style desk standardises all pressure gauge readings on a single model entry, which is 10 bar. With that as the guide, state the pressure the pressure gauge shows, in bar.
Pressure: 13 bar
